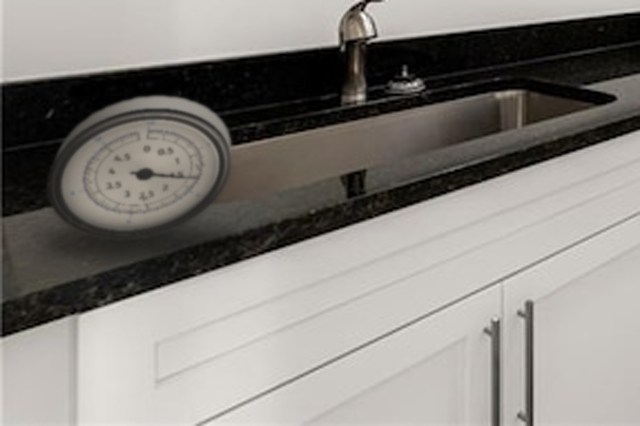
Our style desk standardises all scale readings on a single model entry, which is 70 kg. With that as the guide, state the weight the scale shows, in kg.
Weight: 1.5 kg
